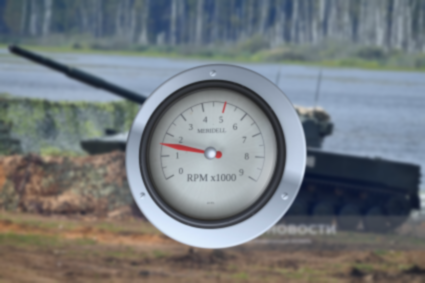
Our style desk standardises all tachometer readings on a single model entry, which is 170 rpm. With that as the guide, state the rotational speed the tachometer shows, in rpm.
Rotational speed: 1500 rpm
